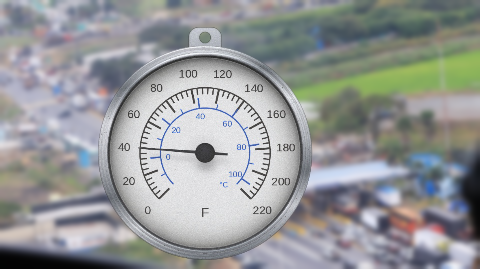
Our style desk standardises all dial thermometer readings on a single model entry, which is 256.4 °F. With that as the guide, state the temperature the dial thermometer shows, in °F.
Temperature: 40 °F
